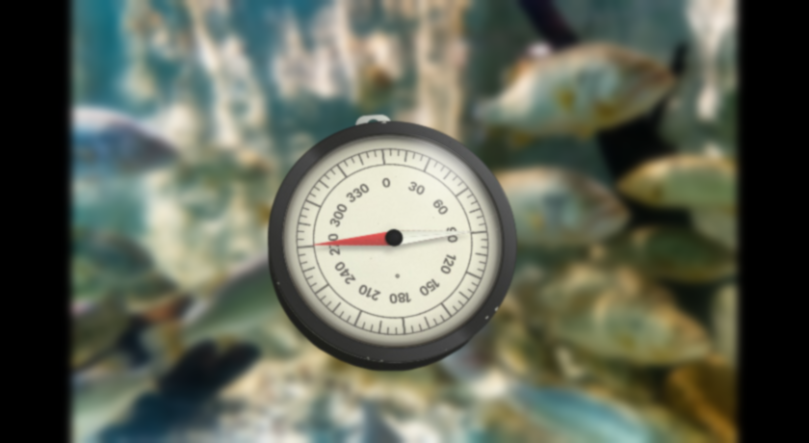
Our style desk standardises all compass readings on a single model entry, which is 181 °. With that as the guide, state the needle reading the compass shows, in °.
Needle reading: 270 °
